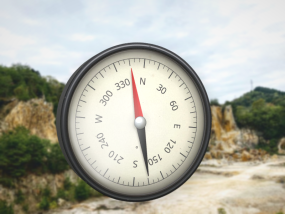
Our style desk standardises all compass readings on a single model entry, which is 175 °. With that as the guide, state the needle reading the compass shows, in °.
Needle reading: 345 °
